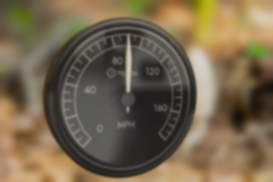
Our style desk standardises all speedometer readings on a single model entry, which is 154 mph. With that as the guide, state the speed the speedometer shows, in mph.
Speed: 90 mph
